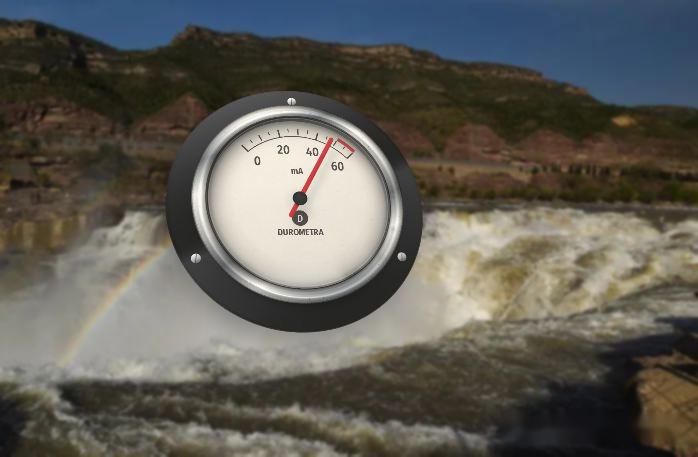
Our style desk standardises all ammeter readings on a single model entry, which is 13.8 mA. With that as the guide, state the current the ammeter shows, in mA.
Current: 47.5 mA
